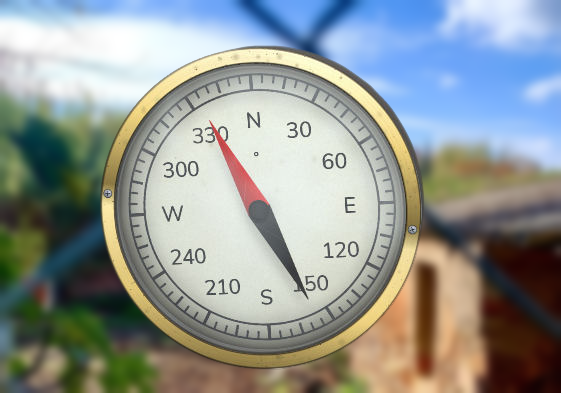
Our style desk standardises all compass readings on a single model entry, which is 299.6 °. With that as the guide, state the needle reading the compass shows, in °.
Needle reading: 335 °
